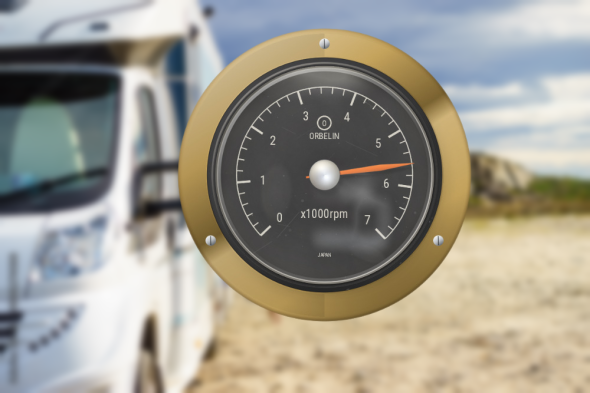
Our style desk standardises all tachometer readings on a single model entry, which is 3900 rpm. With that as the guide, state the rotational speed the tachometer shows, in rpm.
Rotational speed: 5600 rpm
